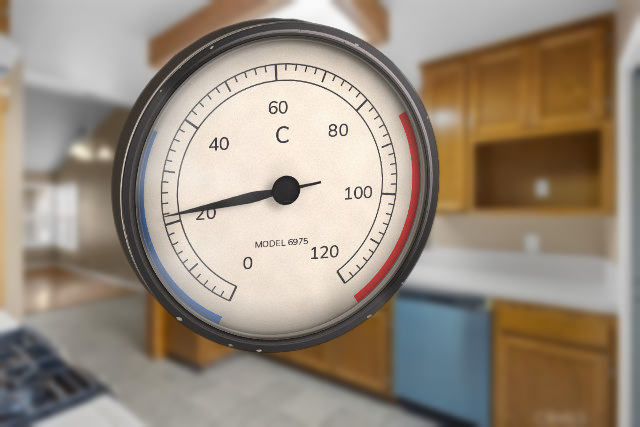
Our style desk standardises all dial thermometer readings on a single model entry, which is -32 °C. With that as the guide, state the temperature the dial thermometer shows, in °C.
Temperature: 22 °C
